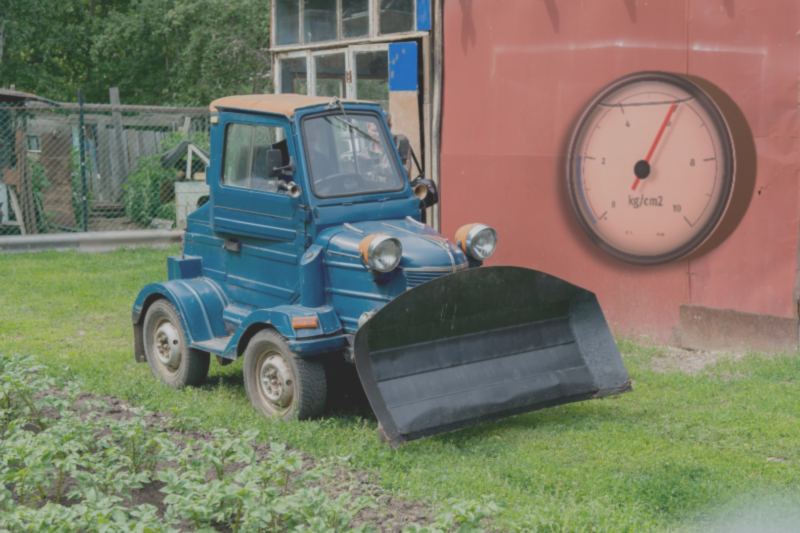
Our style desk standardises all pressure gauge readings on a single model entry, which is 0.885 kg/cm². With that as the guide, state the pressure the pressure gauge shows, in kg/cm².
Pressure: 6 kg/cm²
